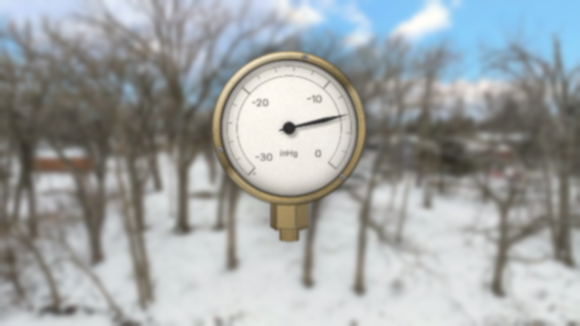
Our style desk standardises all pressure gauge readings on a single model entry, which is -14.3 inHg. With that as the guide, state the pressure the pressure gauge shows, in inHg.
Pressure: -6 inHg
